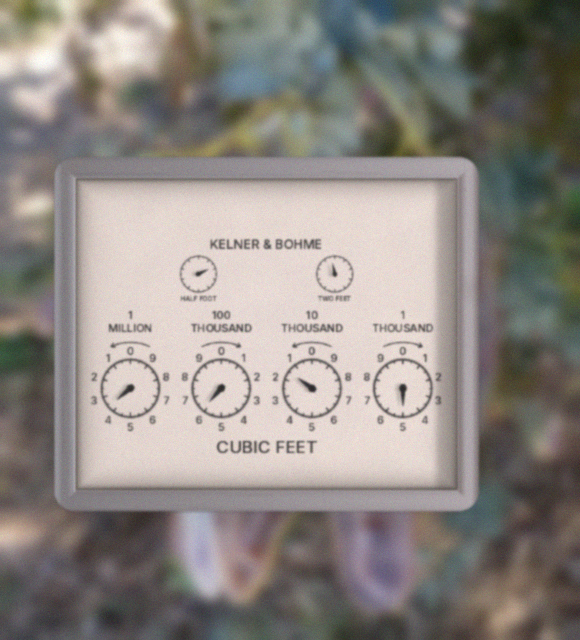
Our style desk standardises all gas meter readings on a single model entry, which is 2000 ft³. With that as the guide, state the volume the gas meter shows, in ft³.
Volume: 361500 ft³
